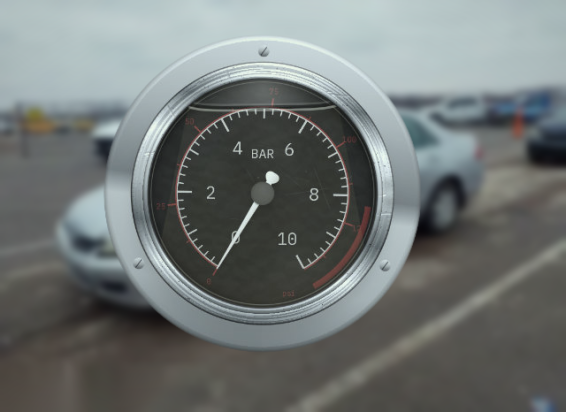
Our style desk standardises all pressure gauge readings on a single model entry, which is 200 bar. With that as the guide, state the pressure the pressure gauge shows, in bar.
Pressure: 0 bar
